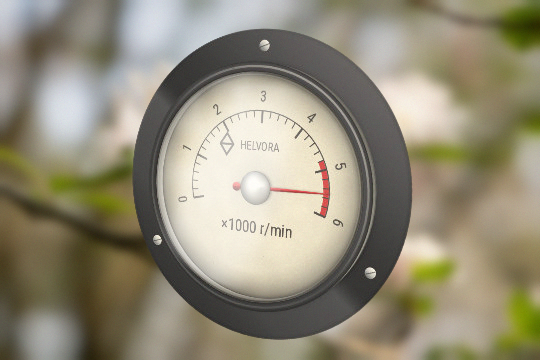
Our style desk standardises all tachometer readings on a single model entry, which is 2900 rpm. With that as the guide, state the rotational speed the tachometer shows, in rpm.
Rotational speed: 5500 rpm
